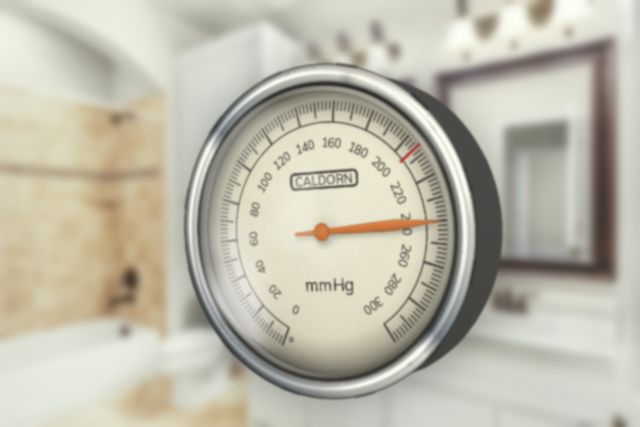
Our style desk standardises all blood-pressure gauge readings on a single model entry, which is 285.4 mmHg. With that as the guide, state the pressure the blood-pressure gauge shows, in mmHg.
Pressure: 240 mmHg
